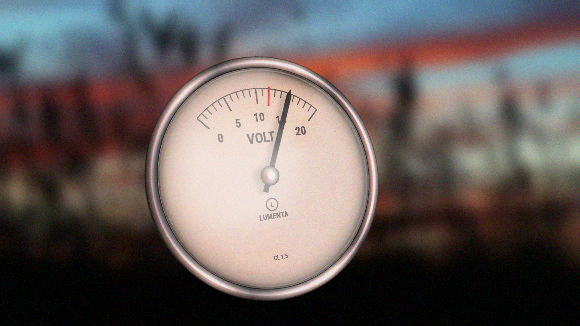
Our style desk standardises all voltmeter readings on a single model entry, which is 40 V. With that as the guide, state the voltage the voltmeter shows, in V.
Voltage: 15 V
